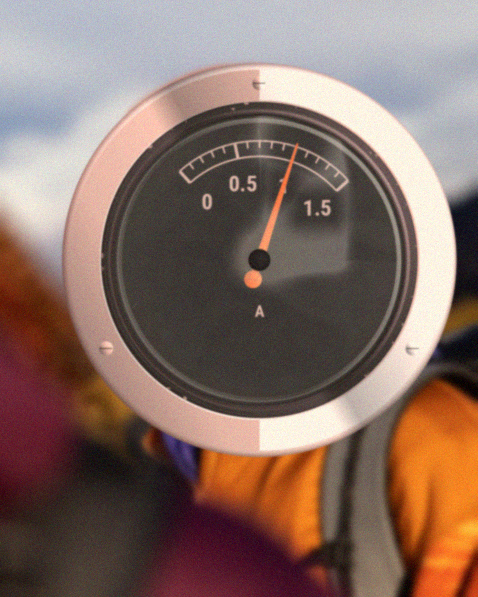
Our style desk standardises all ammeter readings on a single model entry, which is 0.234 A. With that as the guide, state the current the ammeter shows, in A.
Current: 1 A
